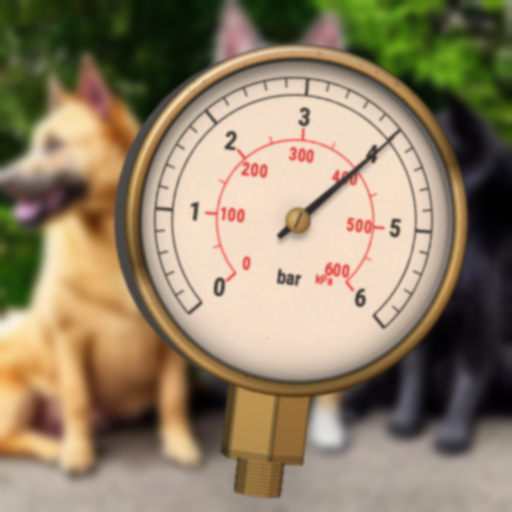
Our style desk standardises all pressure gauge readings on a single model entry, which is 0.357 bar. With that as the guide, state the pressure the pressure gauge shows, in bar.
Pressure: 4 bar
